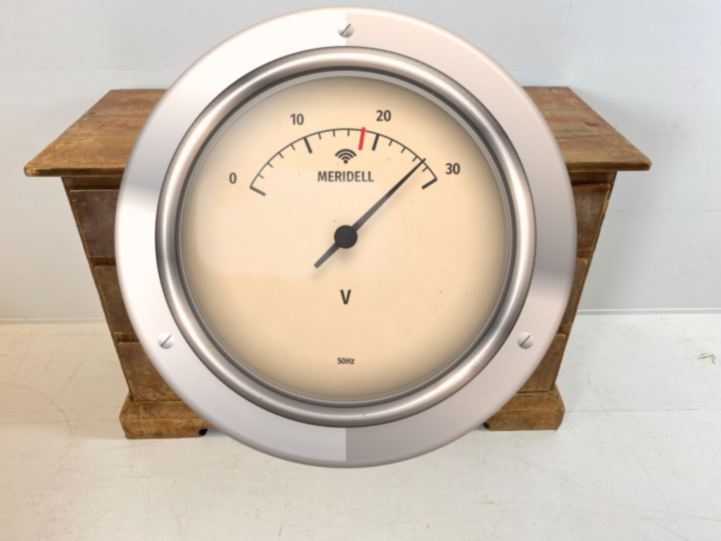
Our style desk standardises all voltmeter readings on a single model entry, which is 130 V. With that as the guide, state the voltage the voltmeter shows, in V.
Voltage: 27 V
